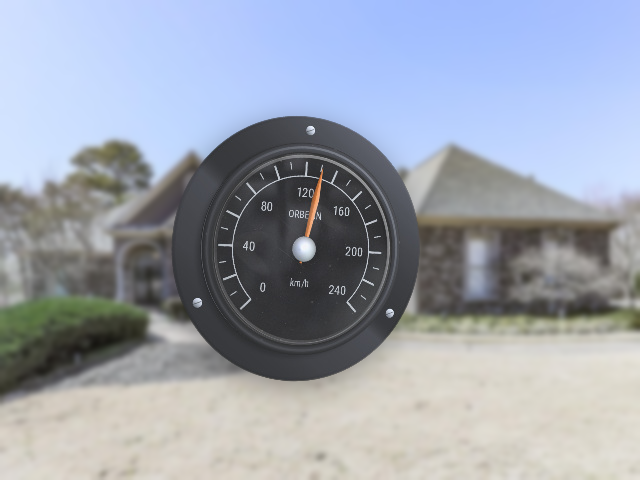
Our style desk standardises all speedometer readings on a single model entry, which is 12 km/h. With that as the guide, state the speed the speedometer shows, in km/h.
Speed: 130 km/h
